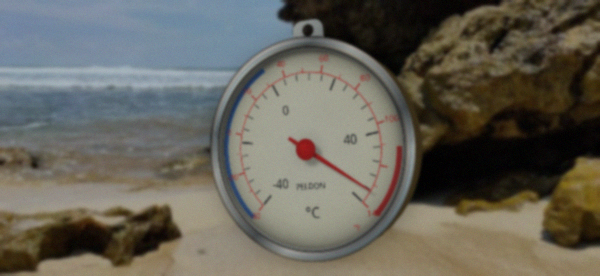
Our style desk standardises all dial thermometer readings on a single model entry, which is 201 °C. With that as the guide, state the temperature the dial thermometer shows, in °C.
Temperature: 56 °C
